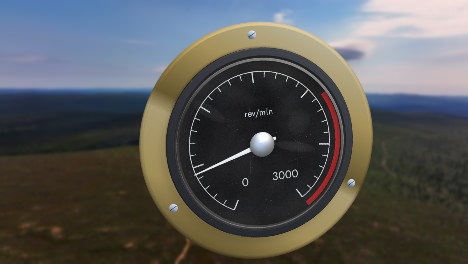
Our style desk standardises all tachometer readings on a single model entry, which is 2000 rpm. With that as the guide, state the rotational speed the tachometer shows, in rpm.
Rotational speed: 450 rpm
